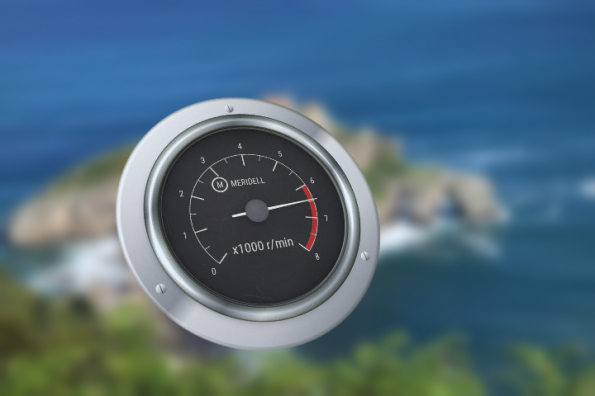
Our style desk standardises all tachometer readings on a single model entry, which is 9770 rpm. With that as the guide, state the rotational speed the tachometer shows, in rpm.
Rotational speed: 6500 rpm
